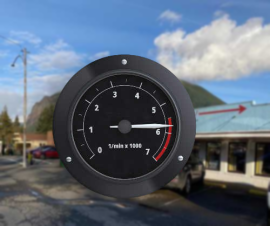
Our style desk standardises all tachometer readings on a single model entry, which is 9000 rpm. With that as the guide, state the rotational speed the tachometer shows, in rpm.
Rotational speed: 5750 rpm
